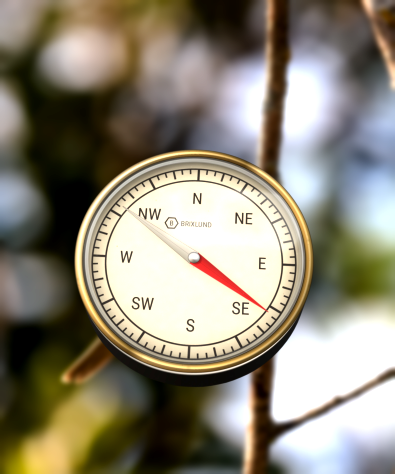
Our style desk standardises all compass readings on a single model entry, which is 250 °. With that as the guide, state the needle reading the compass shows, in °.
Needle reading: 125 °
